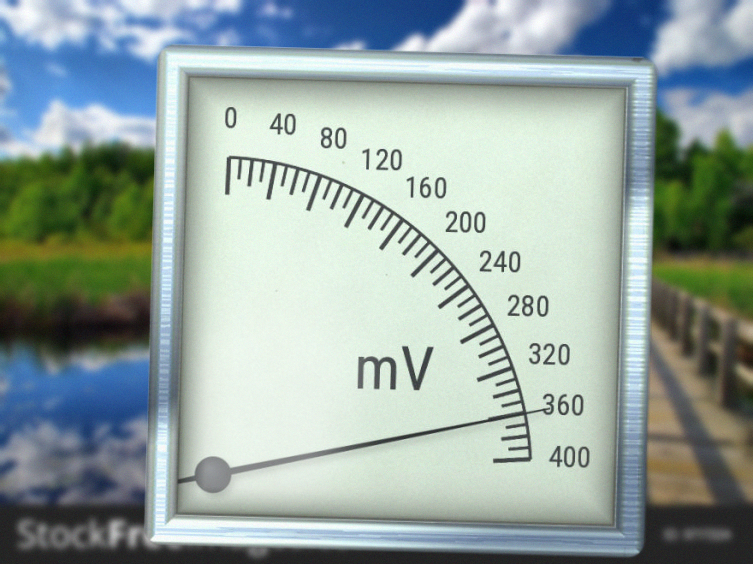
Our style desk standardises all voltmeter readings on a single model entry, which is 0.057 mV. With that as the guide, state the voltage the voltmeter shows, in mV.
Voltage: 360 mV
